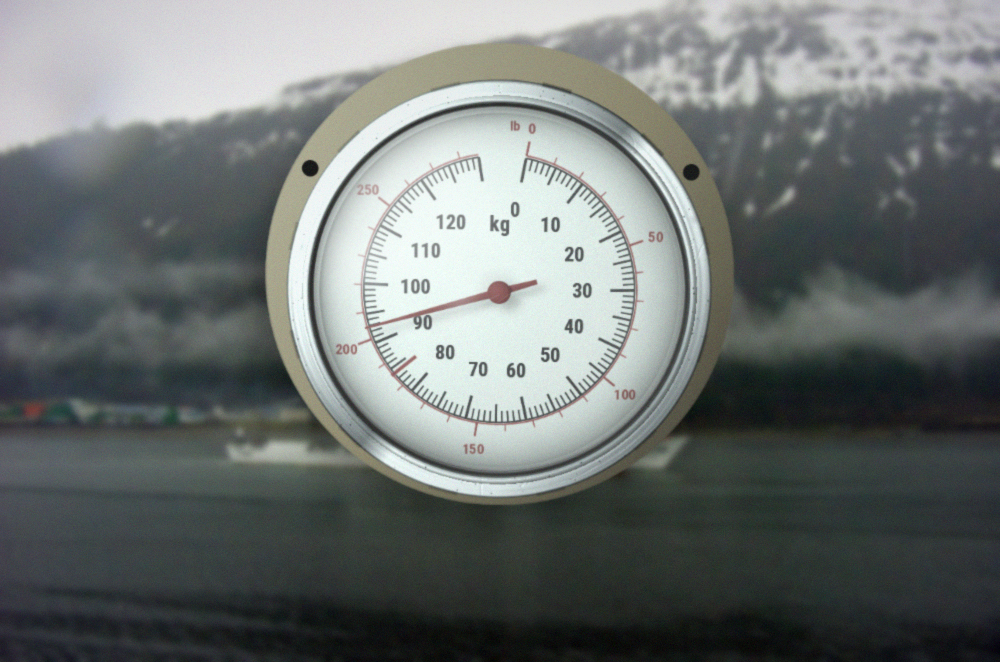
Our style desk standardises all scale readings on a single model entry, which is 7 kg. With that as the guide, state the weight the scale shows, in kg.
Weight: 93 kg
